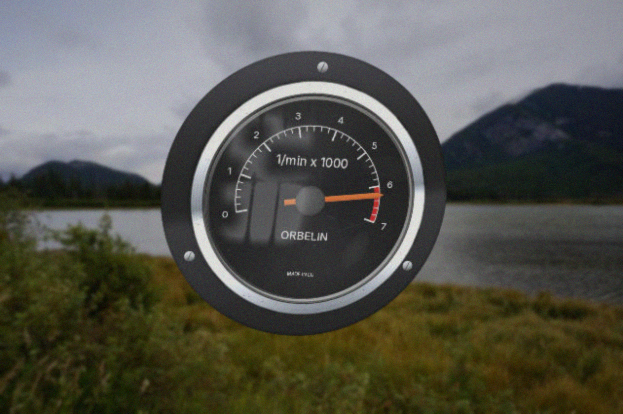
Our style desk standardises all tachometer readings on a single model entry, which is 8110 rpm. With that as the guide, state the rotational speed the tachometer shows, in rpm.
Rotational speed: 6200 rpm
